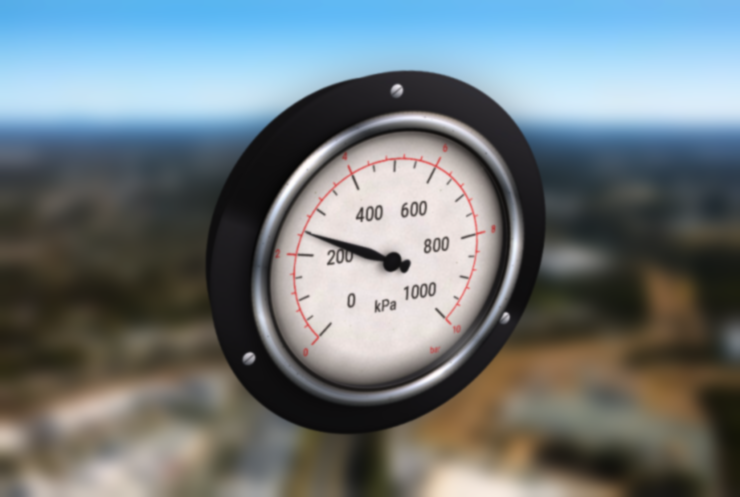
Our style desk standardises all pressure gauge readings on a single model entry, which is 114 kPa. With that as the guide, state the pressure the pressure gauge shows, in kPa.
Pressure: 250 kPa
